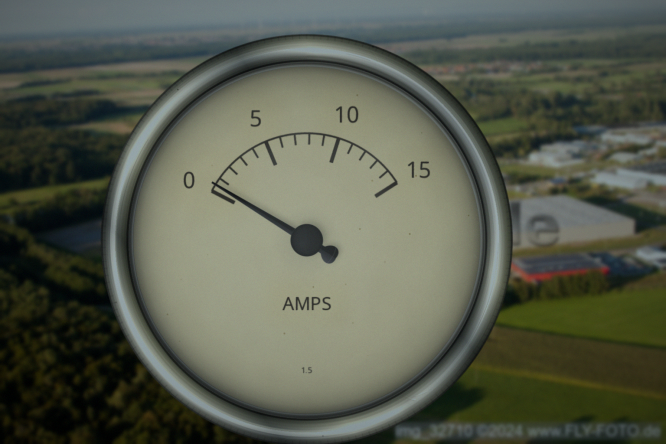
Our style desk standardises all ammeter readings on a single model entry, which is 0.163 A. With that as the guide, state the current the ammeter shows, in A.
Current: 0.5 A
